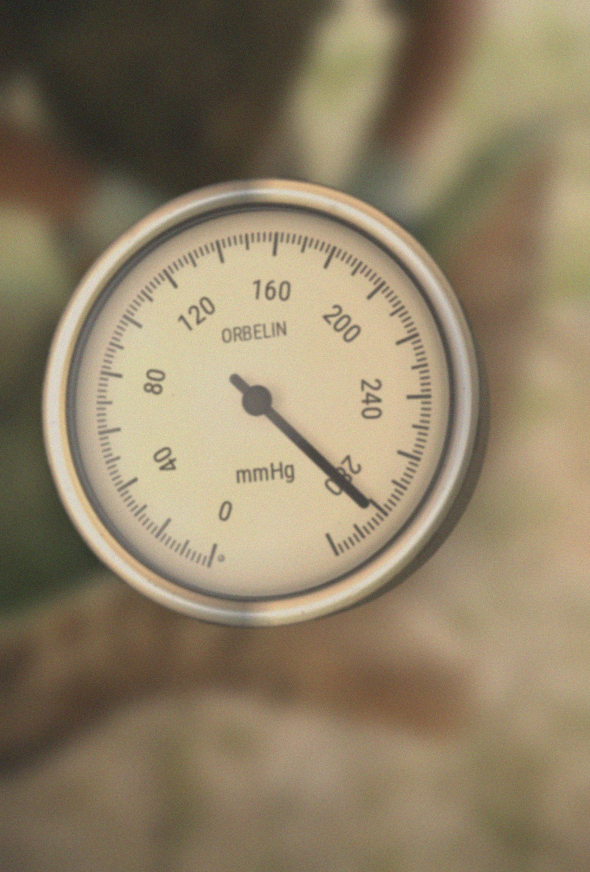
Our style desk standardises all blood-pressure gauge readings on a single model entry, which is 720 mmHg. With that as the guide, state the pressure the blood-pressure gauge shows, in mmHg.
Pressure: 282 mmHg
